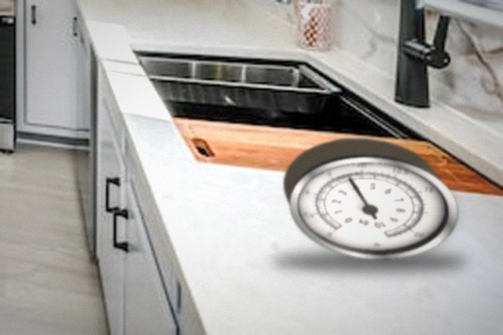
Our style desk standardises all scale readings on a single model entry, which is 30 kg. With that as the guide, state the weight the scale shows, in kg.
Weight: 4 kg
